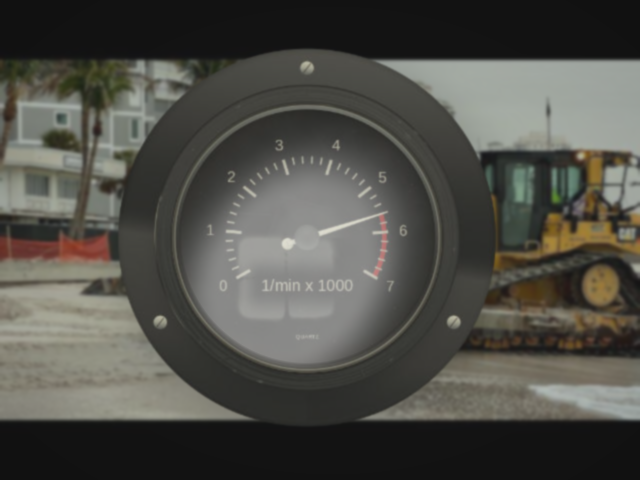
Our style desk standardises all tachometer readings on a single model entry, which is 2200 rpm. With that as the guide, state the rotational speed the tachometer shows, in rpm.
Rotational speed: 5600 rpm
